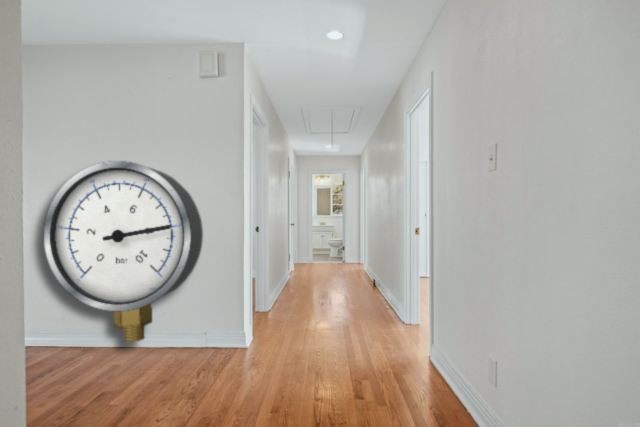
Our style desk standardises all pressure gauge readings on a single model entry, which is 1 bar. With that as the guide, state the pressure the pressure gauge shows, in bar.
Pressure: 8 bar
